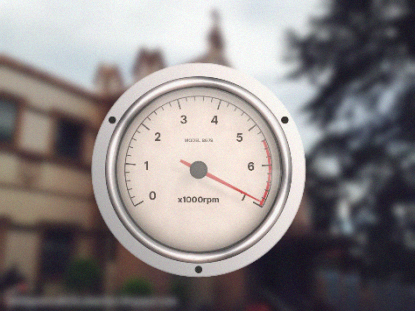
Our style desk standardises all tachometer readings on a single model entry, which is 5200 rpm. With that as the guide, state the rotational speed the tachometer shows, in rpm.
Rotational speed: 6900 rpm
